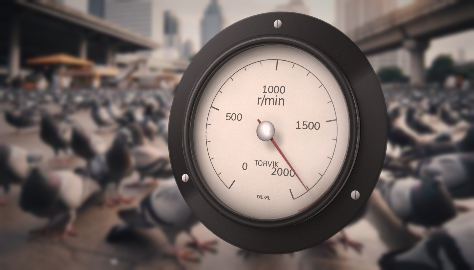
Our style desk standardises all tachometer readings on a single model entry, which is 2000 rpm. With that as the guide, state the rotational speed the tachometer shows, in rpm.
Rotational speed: 1900 rpm
